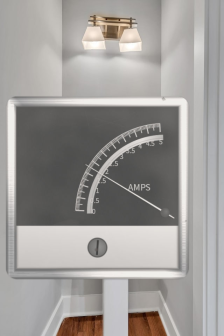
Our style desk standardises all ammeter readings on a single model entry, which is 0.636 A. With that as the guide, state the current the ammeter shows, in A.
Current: 1.75 A
